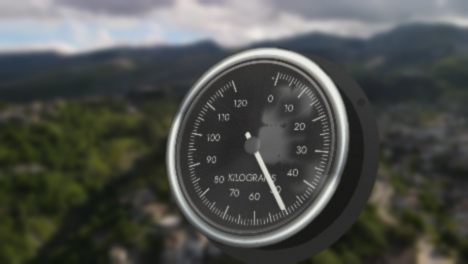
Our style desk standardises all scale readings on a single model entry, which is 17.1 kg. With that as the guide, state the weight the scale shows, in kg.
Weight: 50 kg
